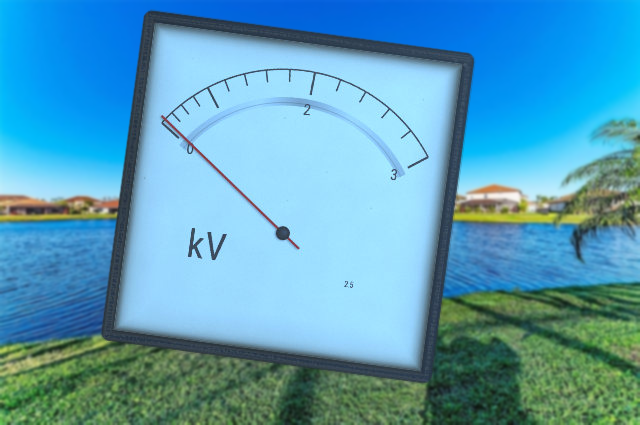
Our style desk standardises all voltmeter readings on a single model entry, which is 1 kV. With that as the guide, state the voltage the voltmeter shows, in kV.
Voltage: 0.2 kV
